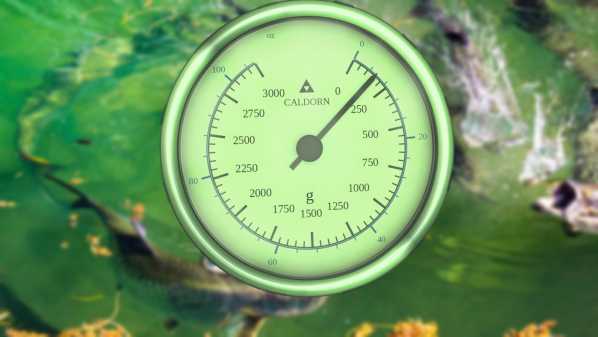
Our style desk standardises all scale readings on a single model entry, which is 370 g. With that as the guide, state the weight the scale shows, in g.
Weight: 150 g
